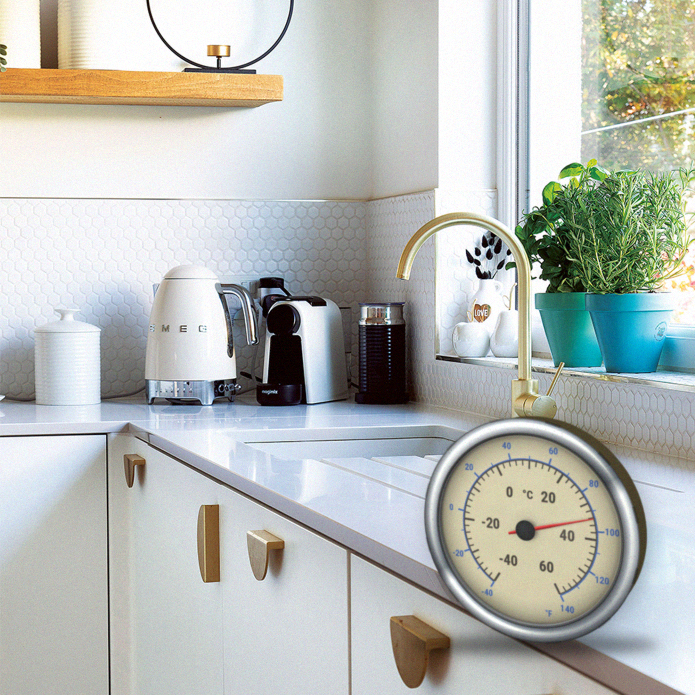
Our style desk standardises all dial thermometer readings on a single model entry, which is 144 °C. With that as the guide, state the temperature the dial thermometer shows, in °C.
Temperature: 34 °C
